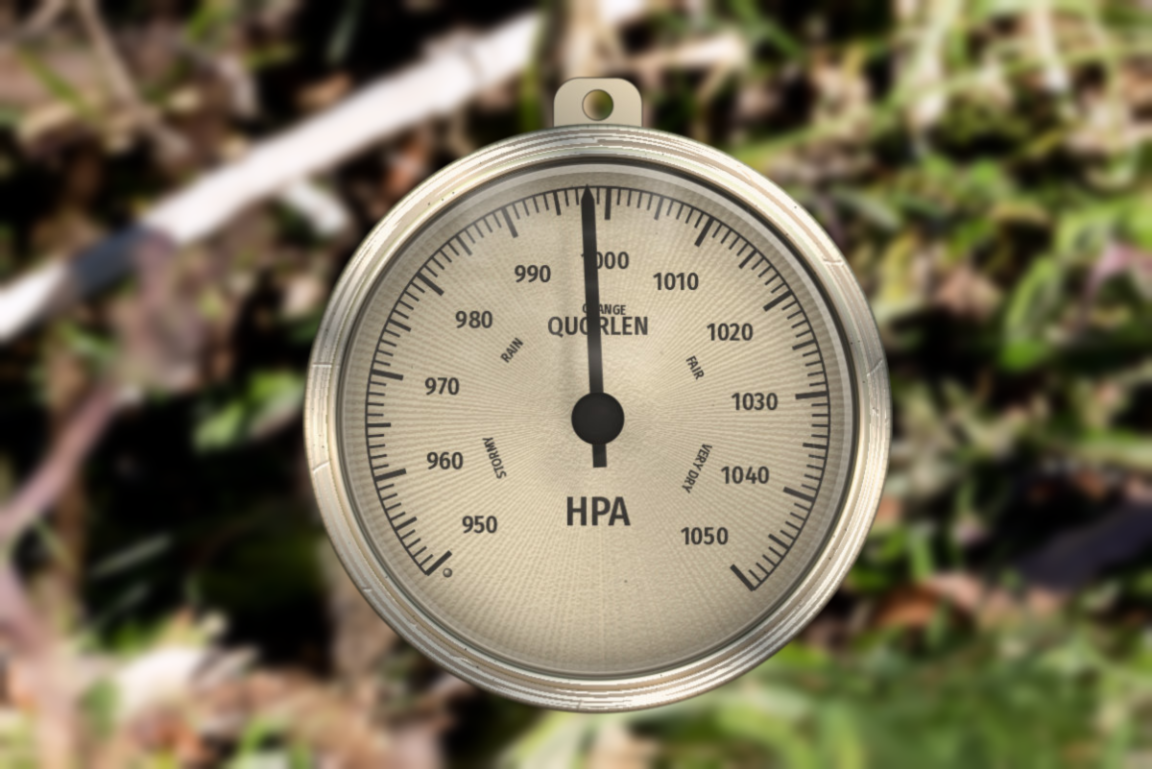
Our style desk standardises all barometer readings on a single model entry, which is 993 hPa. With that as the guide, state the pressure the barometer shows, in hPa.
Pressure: 998 hPa
